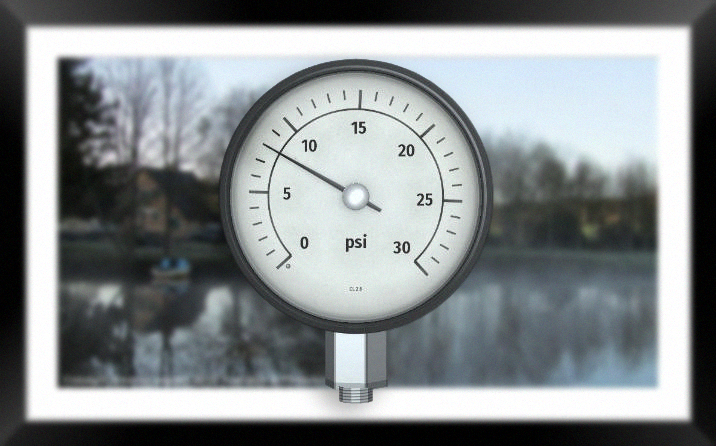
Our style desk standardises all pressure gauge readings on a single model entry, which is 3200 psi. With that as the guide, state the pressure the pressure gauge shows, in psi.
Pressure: 8 psi
